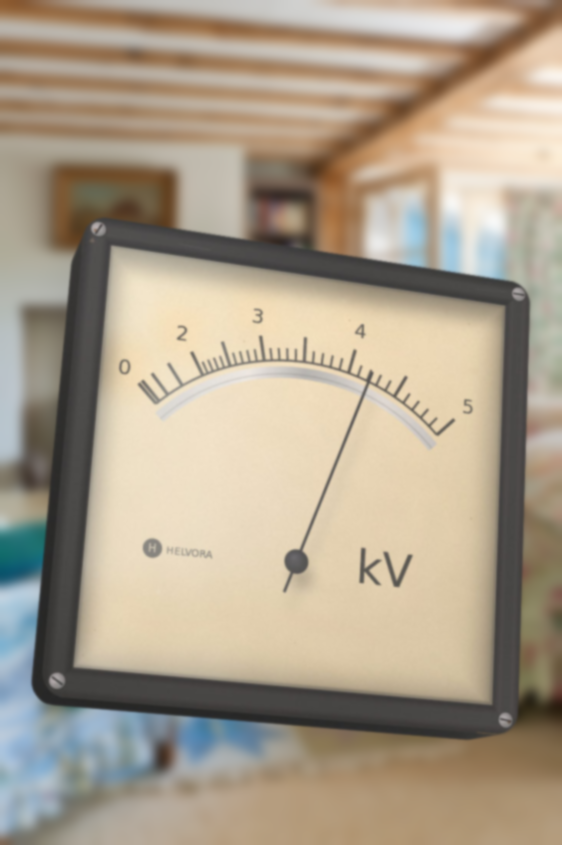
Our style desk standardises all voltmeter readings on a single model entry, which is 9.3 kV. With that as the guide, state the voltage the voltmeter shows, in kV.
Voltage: 4.2 kV
